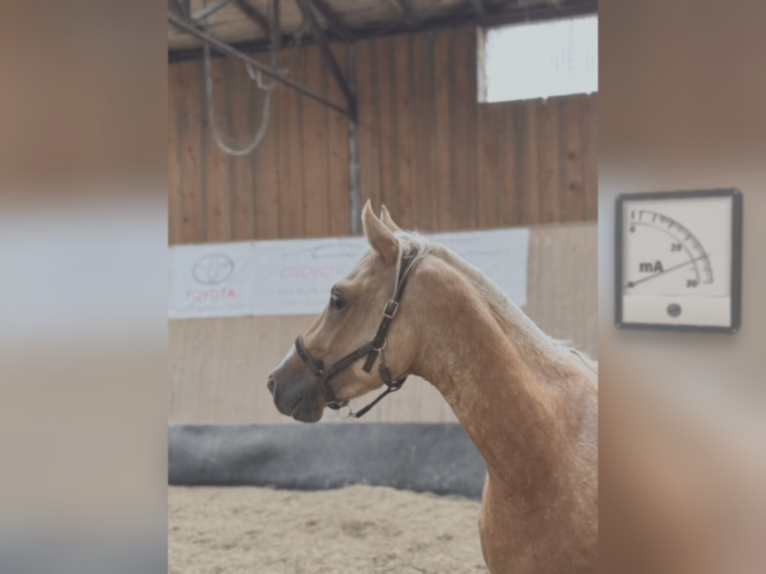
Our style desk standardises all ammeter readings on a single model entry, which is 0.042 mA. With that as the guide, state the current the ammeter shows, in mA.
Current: 25 mA
